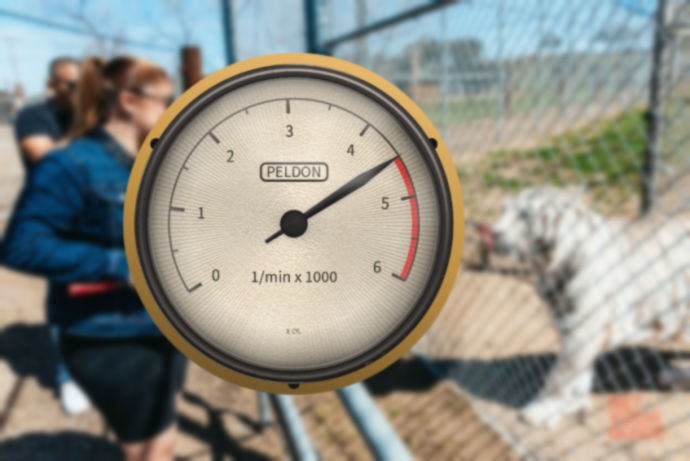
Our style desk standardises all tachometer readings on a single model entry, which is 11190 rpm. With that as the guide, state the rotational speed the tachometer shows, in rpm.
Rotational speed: 4500 rpm
